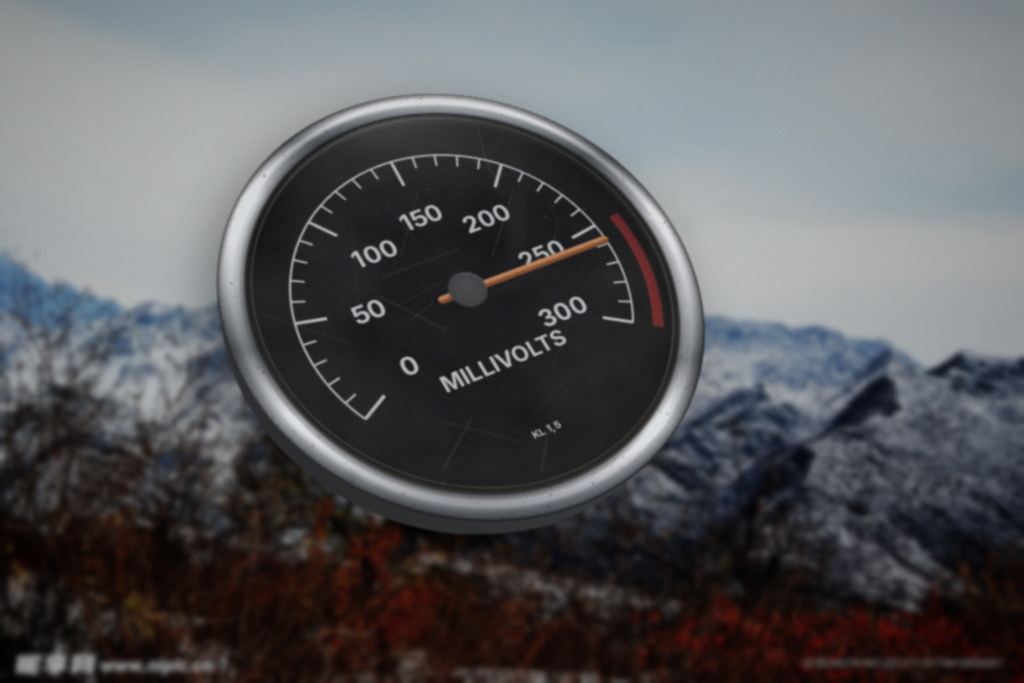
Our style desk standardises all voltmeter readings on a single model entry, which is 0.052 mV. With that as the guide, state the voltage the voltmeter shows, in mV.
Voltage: 260 mV
